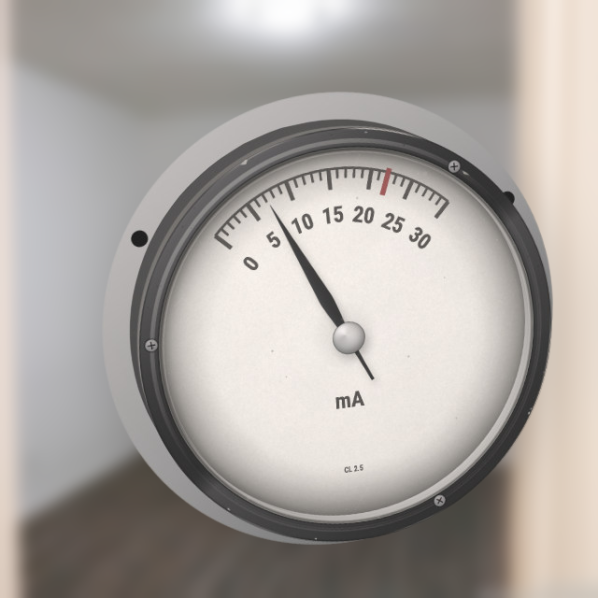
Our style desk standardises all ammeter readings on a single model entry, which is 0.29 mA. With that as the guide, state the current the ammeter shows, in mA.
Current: 7 mA
